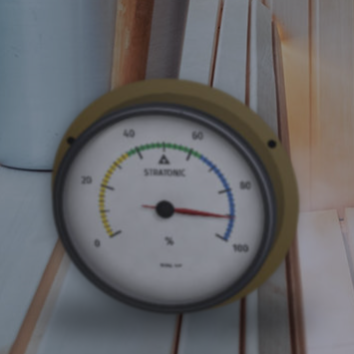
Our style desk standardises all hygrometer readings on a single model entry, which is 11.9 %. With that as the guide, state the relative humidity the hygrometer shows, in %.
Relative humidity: 90 %
